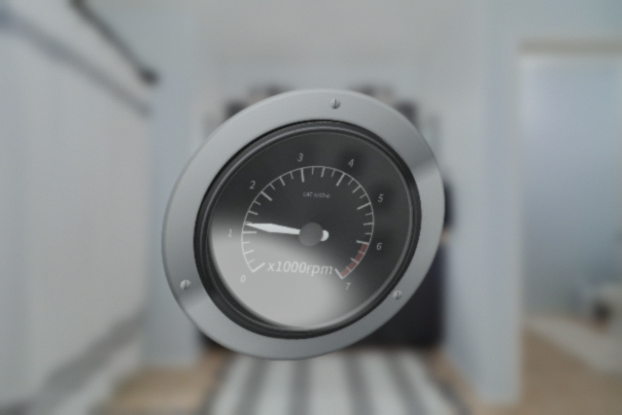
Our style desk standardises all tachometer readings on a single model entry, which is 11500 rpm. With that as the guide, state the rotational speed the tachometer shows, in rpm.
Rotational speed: 1250 rpm
